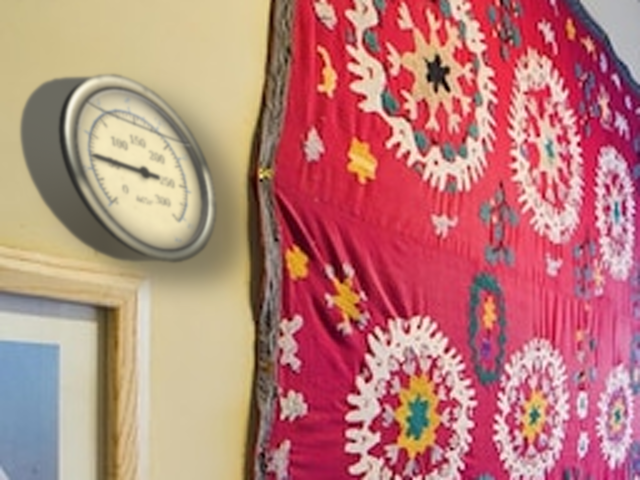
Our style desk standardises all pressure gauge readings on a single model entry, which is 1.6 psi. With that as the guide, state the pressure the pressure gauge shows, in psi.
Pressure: 50 psi
